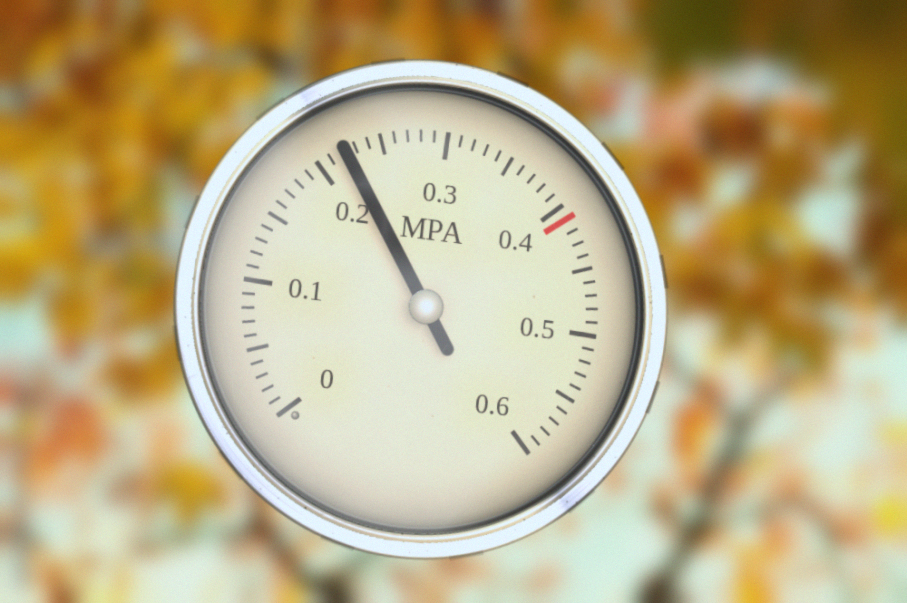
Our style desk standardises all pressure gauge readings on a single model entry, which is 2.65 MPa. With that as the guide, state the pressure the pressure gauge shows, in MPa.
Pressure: 0.22 MPa
